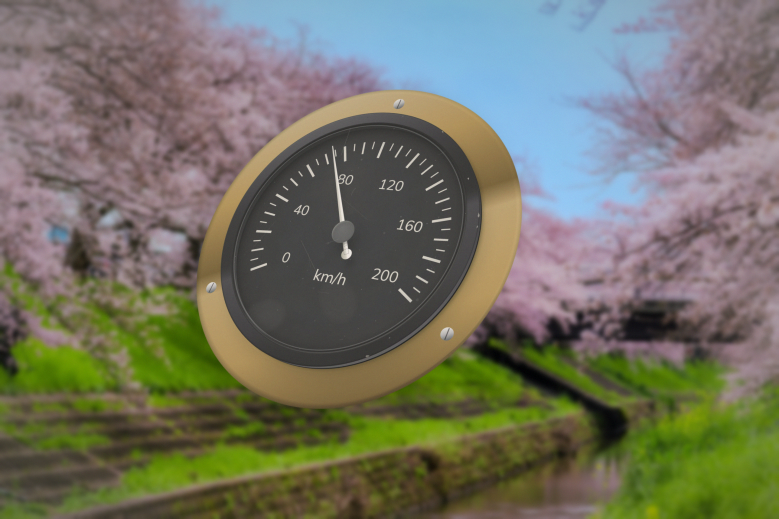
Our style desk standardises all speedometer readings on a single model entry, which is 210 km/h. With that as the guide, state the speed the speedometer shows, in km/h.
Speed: 75 km/h
